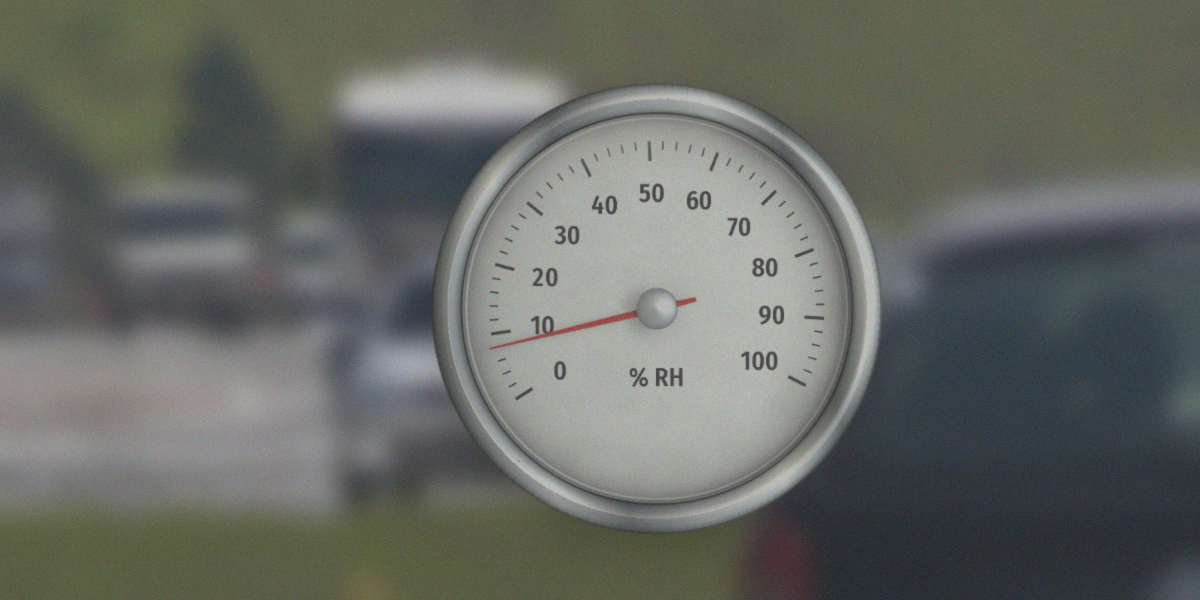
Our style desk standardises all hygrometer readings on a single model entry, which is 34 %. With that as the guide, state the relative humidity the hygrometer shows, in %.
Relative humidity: 8 %
